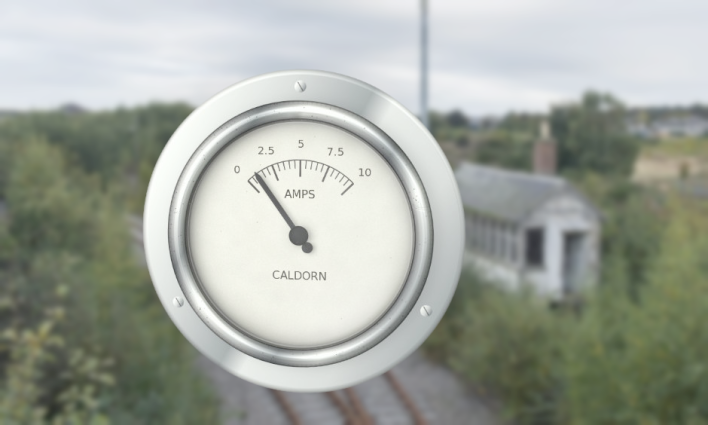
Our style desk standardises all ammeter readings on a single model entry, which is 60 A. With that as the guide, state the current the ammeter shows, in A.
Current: 1 A
